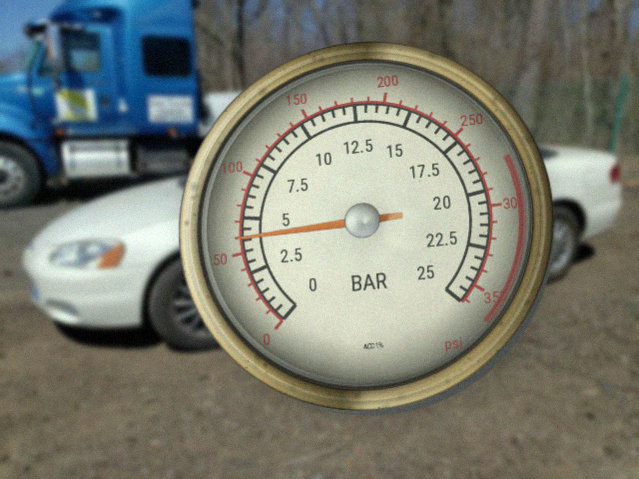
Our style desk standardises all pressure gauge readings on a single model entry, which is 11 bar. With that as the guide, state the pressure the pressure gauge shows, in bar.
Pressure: 4 bar
